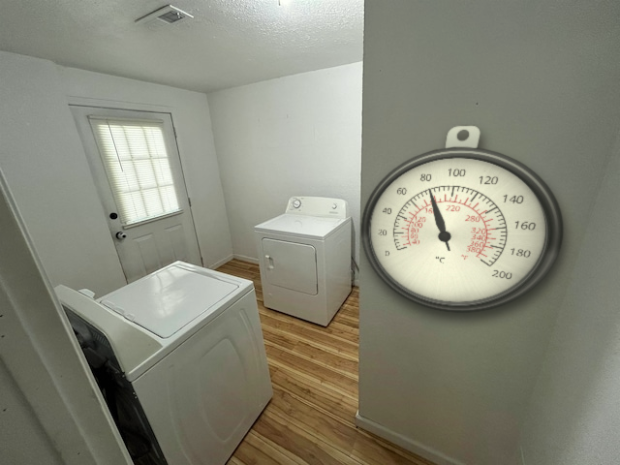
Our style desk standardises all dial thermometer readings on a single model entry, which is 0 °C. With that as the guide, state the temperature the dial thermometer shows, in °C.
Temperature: 80 °C
